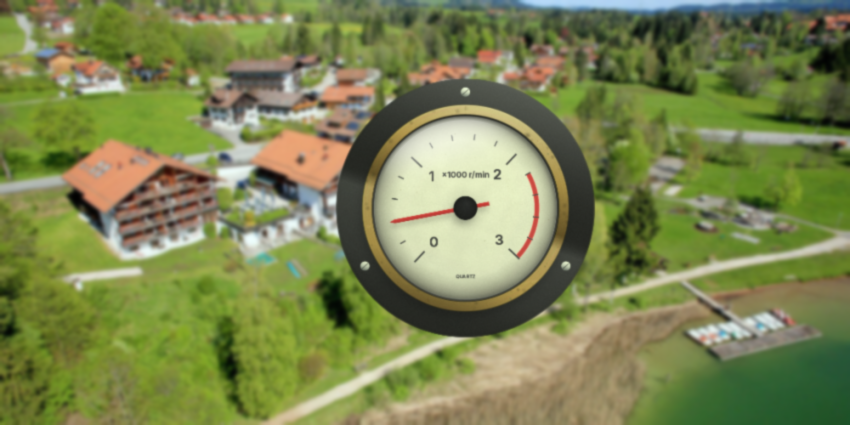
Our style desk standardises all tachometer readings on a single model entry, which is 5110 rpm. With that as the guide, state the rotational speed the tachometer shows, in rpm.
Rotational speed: 400 rpm
